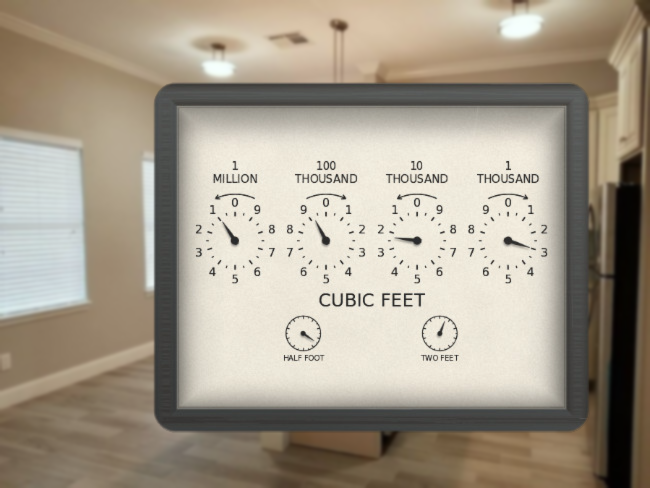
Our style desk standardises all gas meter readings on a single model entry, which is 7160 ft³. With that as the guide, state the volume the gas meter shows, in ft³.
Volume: 92300 ft³
